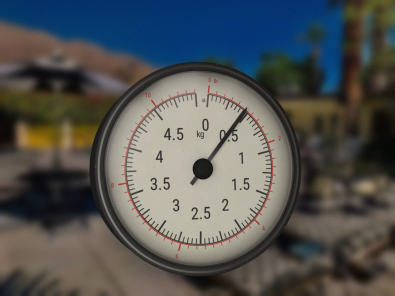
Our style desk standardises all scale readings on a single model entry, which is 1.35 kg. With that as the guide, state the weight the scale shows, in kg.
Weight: 0.45 kg
